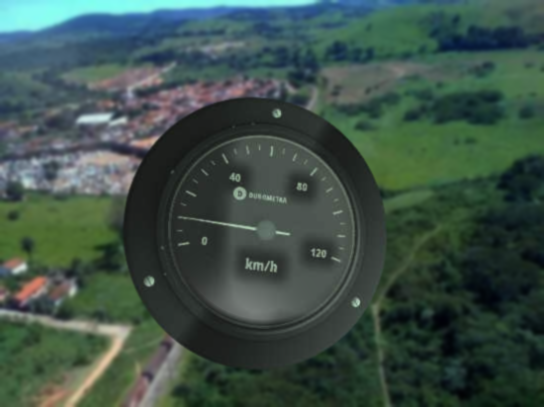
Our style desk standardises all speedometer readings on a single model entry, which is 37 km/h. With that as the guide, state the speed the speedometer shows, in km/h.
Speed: 10 km/h
